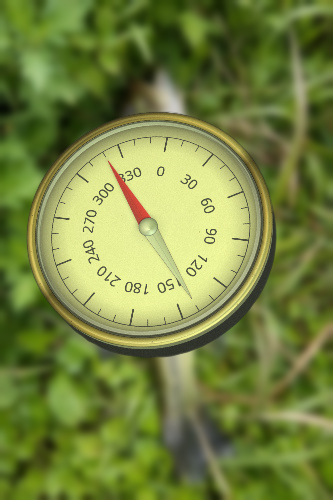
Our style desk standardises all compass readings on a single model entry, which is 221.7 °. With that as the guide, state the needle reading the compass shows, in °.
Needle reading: 320 °
